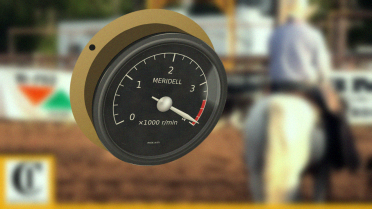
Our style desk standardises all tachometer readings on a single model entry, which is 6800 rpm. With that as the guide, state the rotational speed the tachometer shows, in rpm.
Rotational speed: 3900 rpm
